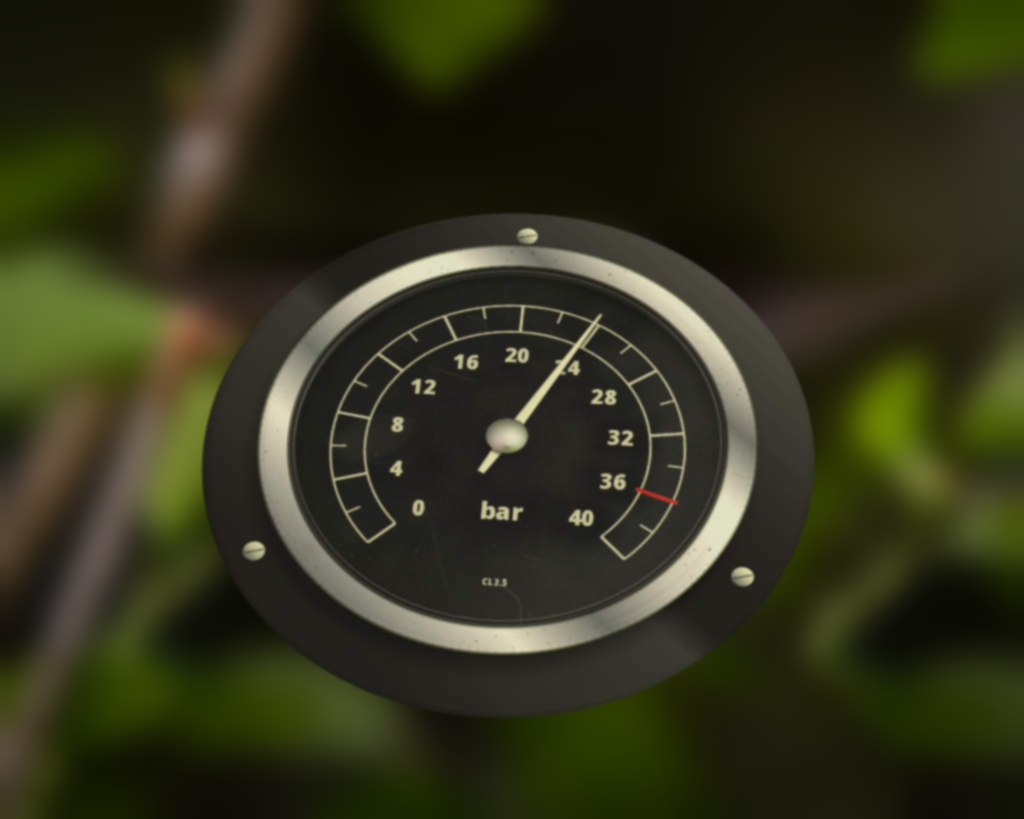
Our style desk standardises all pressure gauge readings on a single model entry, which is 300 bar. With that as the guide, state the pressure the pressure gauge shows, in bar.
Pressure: 24 bar
